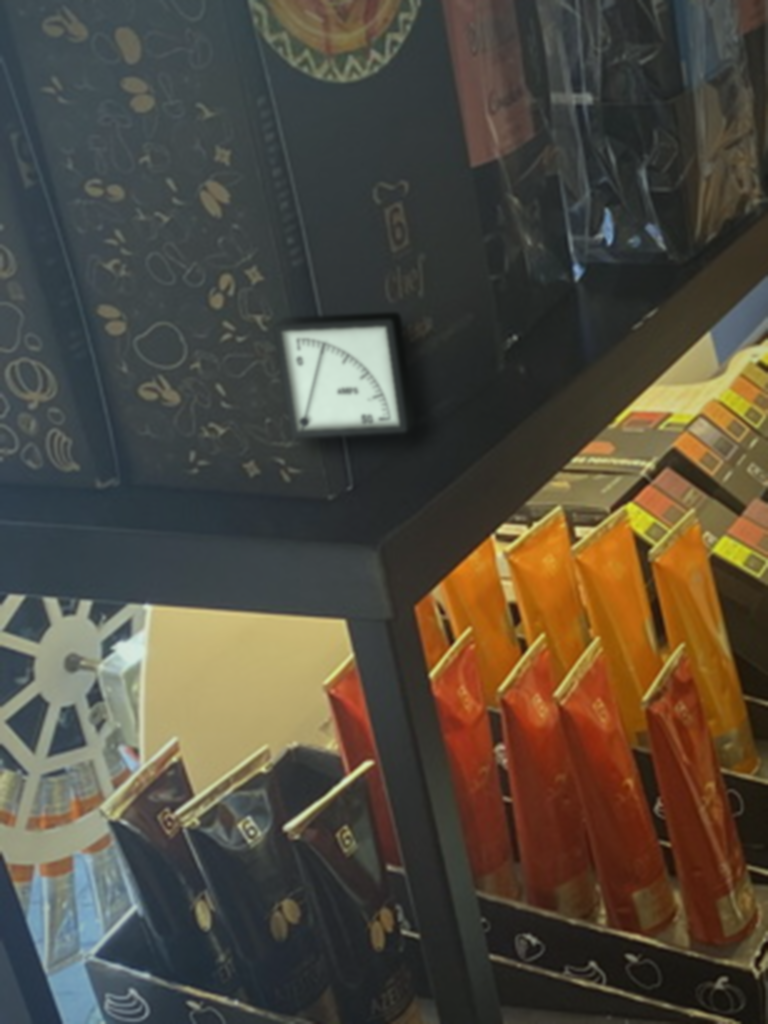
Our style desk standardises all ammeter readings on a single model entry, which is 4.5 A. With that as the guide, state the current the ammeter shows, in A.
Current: 10 A
